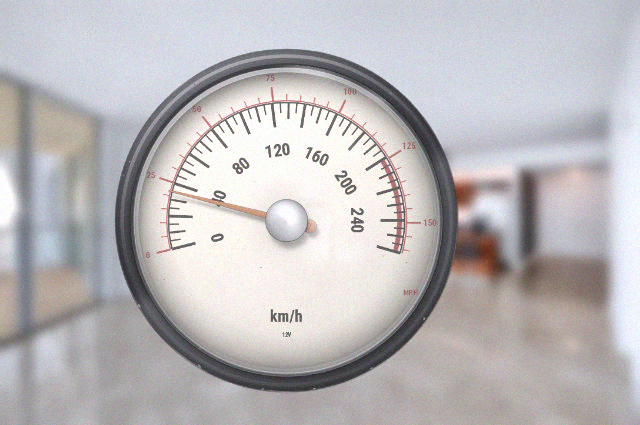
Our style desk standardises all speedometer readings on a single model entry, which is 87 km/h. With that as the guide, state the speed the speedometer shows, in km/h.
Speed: 35 km/h
